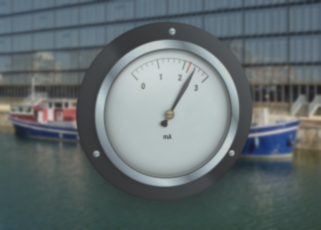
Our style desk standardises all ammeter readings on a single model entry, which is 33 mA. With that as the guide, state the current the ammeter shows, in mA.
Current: 2.4 mA
